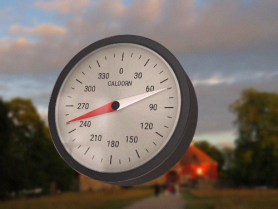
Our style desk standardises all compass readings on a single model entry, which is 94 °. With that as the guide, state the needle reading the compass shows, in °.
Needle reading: 250 °
